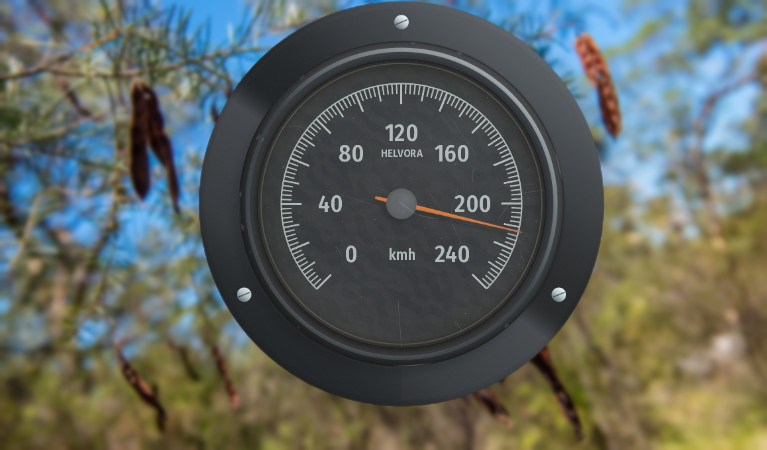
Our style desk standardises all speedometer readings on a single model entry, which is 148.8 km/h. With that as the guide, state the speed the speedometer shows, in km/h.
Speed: 212 km/h
